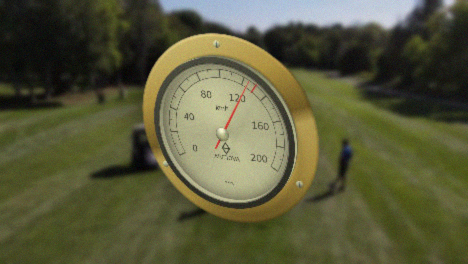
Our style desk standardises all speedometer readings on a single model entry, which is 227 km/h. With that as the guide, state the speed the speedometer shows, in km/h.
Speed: 125 km/h
